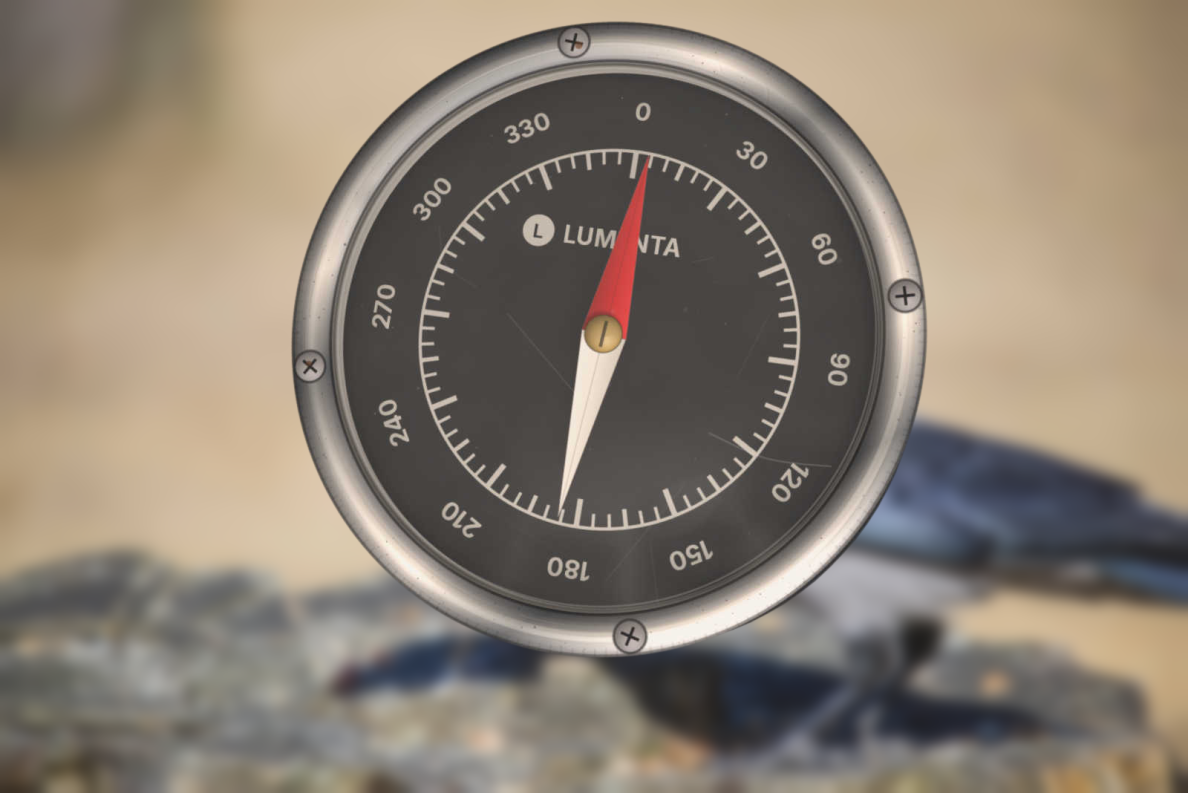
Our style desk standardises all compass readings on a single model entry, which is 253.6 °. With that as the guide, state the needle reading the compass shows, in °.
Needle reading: 5 °
